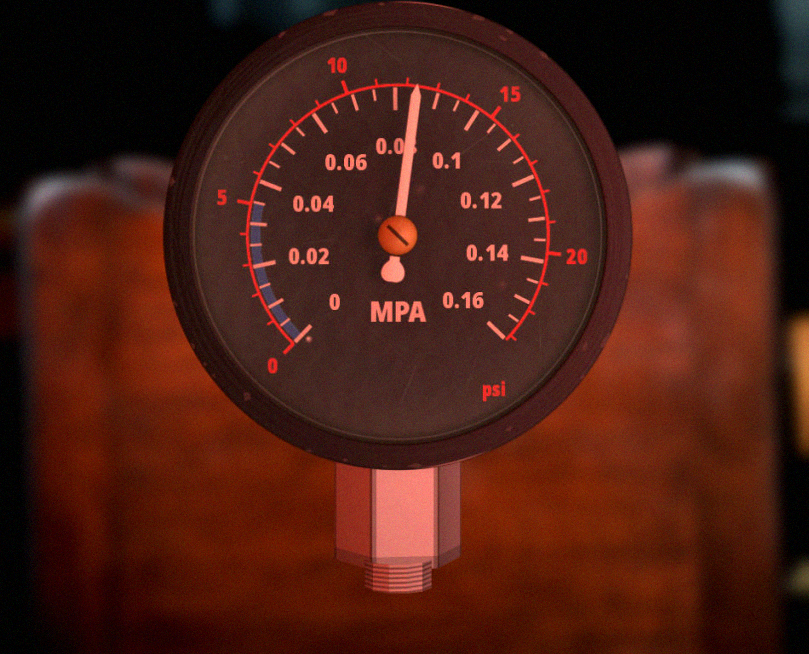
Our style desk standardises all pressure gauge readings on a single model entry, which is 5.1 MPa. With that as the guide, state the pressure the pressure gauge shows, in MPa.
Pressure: 0.085 MPa
